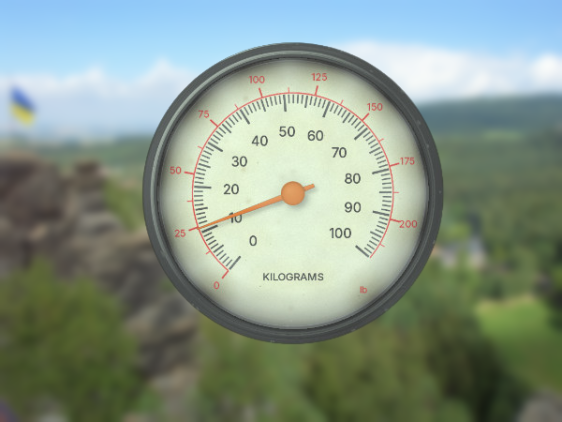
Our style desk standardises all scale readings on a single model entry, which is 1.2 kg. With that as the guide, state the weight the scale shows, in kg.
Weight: 11 kg
